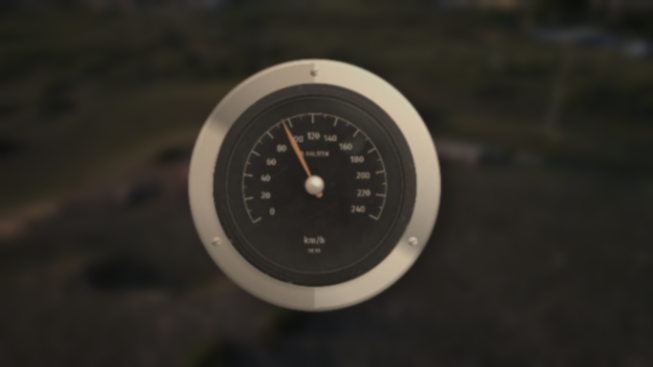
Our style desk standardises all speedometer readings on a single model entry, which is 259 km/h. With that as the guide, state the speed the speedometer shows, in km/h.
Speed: 95 km/h
